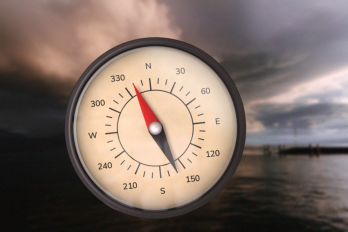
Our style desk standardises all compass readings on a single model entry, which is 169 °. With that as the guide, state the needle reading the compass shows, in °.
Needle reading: 340 °
